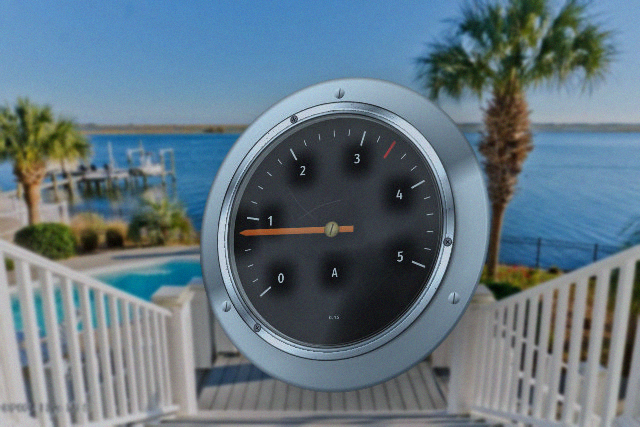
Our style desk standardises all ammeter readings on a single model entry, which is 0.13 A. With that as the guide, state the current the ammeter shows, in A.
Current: 0.8 A
